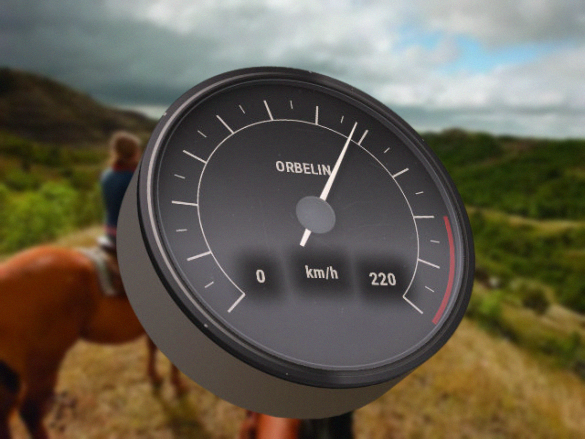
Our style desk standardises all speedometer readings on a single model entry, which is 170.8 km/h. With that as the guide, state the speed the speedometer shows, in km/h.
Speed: 135 km/h
